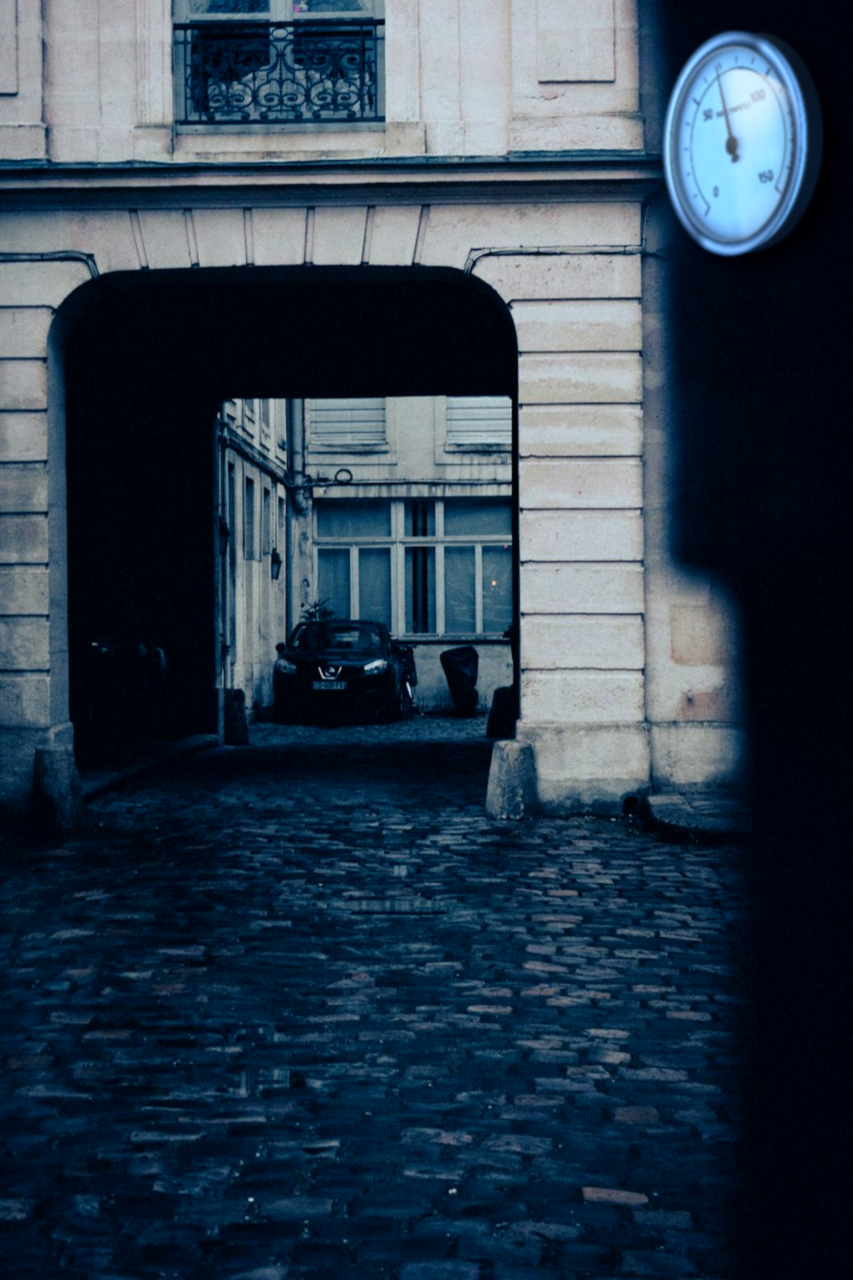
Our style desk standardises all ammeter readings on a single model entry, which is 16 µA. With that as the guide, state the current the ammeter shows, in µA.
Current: 70 µA
